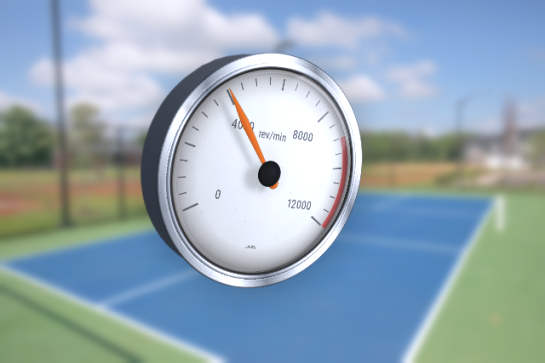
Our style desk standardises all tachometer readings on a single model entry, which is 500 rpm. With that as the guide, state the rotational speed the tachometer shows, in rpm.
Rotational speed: 4000 rpm
